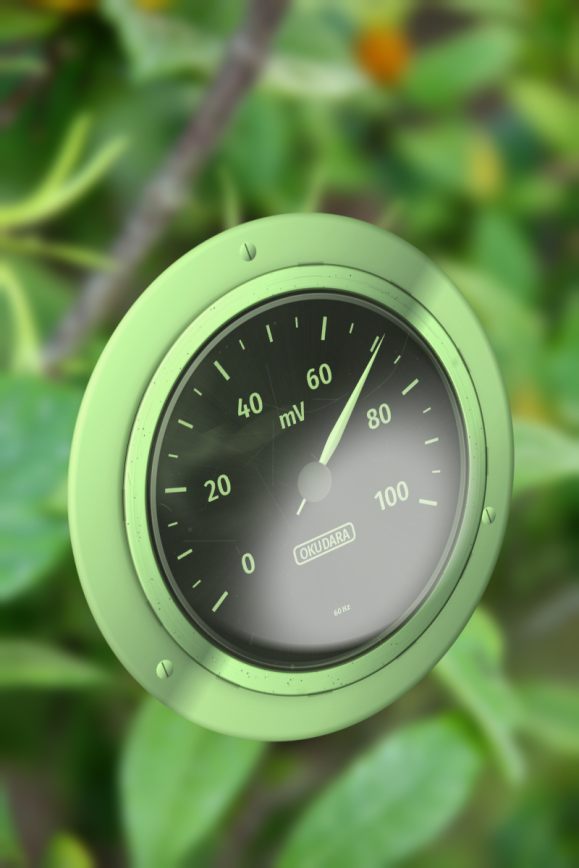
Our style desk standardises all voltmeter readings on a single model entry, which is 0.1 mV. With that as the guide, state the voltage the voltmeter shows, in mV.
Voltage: 70 mV
